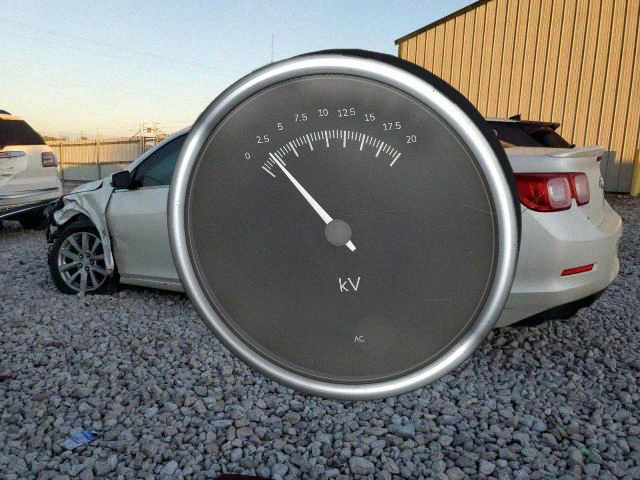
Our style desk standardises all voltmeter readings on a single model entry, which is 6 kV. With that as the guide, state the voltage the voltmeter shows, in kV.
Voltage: 2.5 kV
